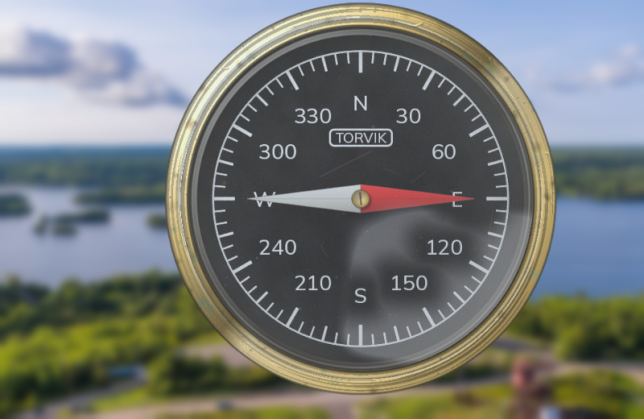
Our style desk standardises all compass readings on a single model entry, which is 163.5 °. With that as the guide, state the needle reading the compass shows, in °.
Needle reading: 90 °
